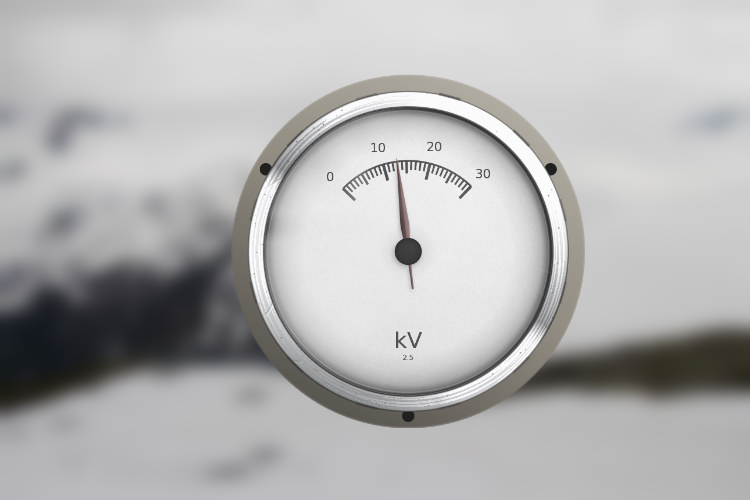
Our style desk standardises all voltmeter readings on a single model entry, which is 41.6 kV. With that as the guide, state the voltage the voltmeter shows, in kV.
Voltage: 13 kV
